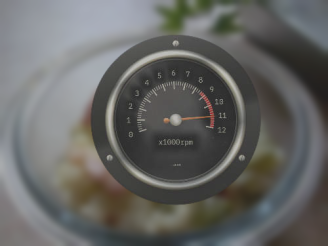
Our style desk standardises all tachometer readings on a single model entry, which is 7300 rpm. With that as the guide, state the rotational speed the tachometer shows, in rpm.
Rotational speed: 11000 rpm
